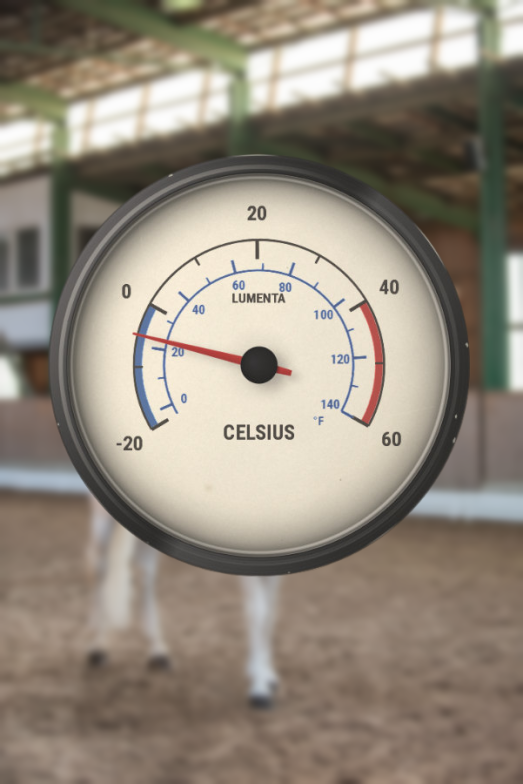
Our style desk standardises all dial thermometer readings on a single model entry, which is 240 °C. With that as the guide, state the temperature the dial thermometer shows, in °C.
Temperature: -5 °C
